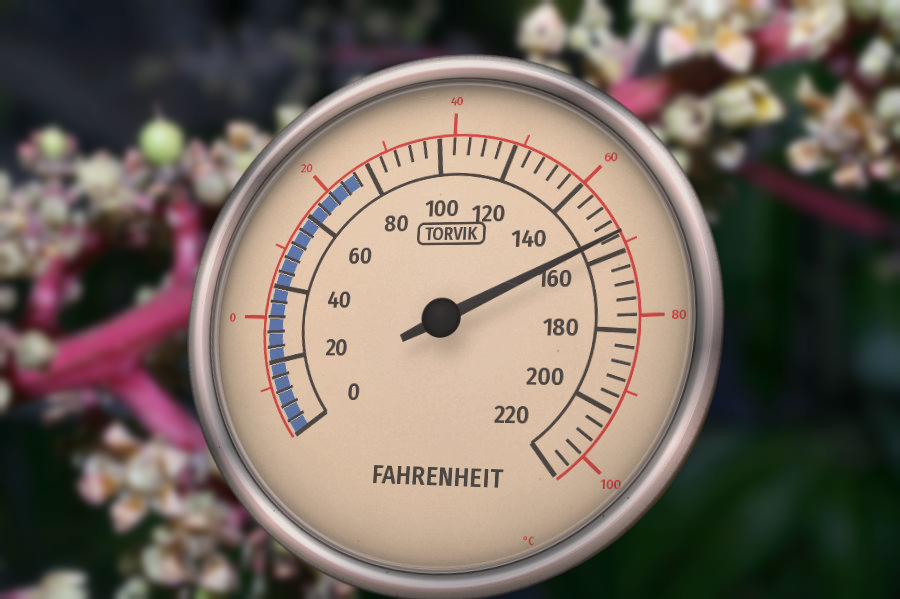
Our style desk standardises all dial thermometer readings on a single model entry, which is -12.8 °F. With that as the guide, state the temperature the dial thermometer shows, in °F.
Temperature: 156 °F
